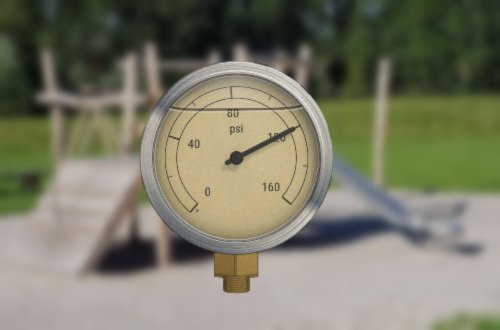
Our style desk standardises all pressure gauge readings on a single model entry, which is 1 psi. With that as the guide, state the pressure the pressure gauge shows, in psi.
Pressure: 120 psi
